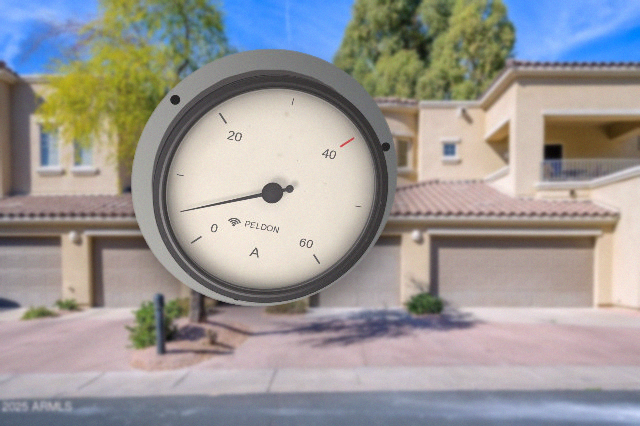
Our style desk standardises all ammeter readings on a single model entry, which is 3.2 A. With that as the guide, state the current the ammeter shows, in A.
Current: 5 A
